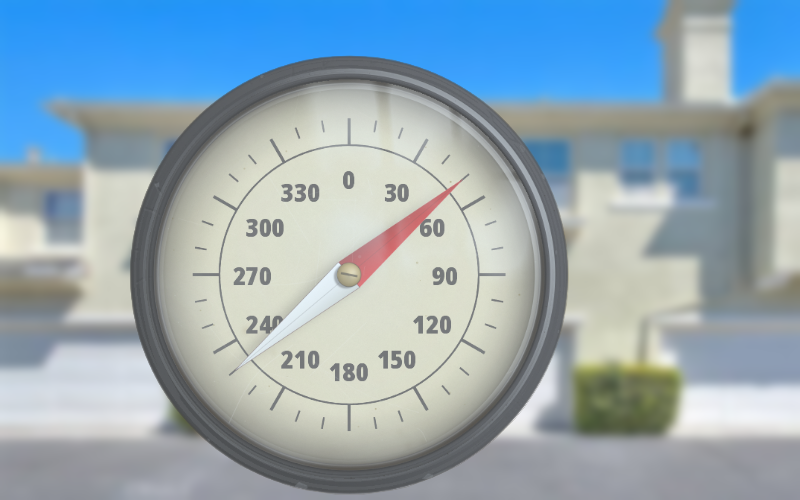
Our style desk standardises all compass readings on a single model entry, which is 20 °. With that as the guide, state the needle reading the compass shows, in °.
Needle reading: 50 °
